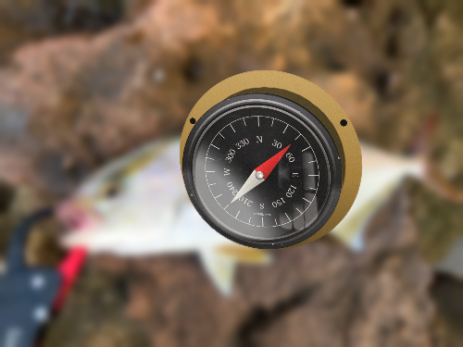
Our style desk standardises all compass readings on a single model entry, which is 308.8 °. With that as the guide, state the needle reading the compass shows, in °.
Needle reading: 45 °
